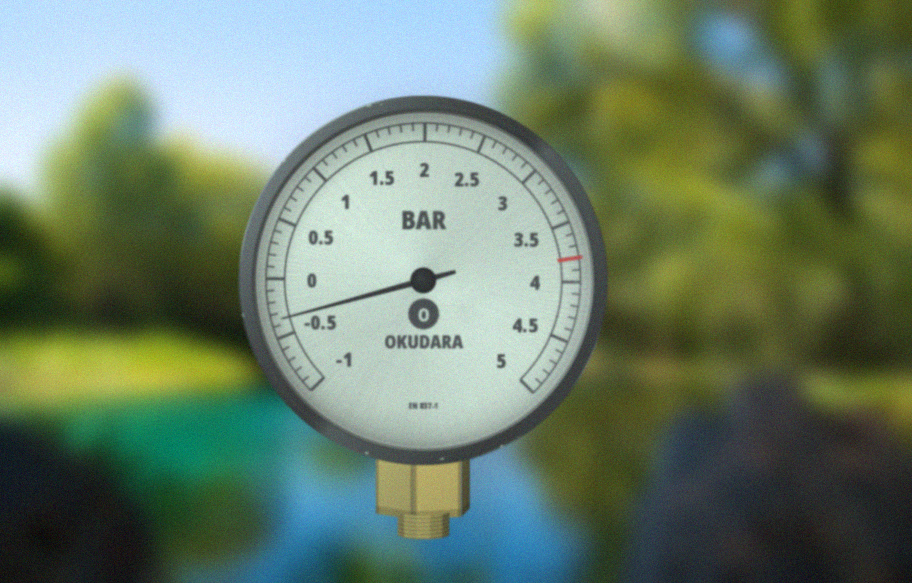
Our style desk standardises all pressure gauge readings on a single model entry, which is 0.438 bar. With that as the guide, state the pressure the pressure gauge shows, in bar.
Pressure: -0.35 bar
